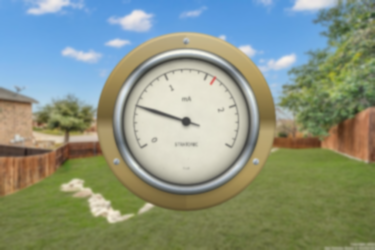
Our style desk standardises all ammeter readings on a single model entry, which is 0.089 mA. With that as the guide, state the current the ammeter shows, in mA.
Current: 0.5 mA
